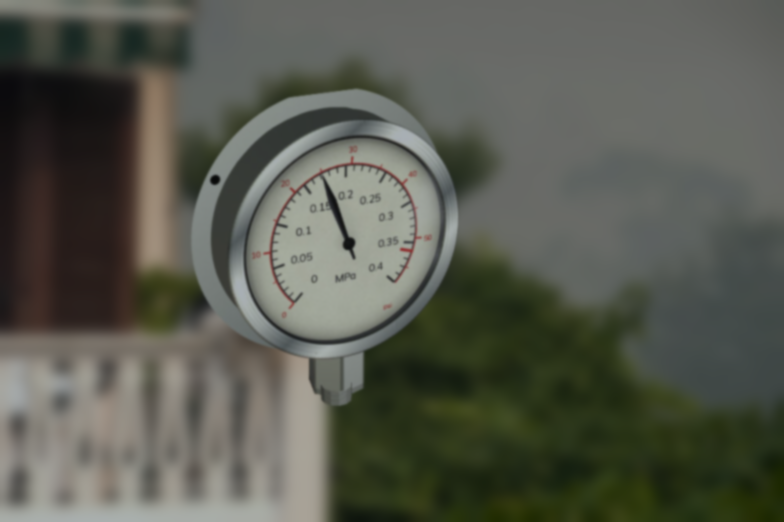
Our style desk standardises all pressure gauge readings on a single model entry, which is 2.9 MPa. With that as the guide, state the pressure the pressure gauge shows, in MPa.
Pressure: 0.17 MPa
